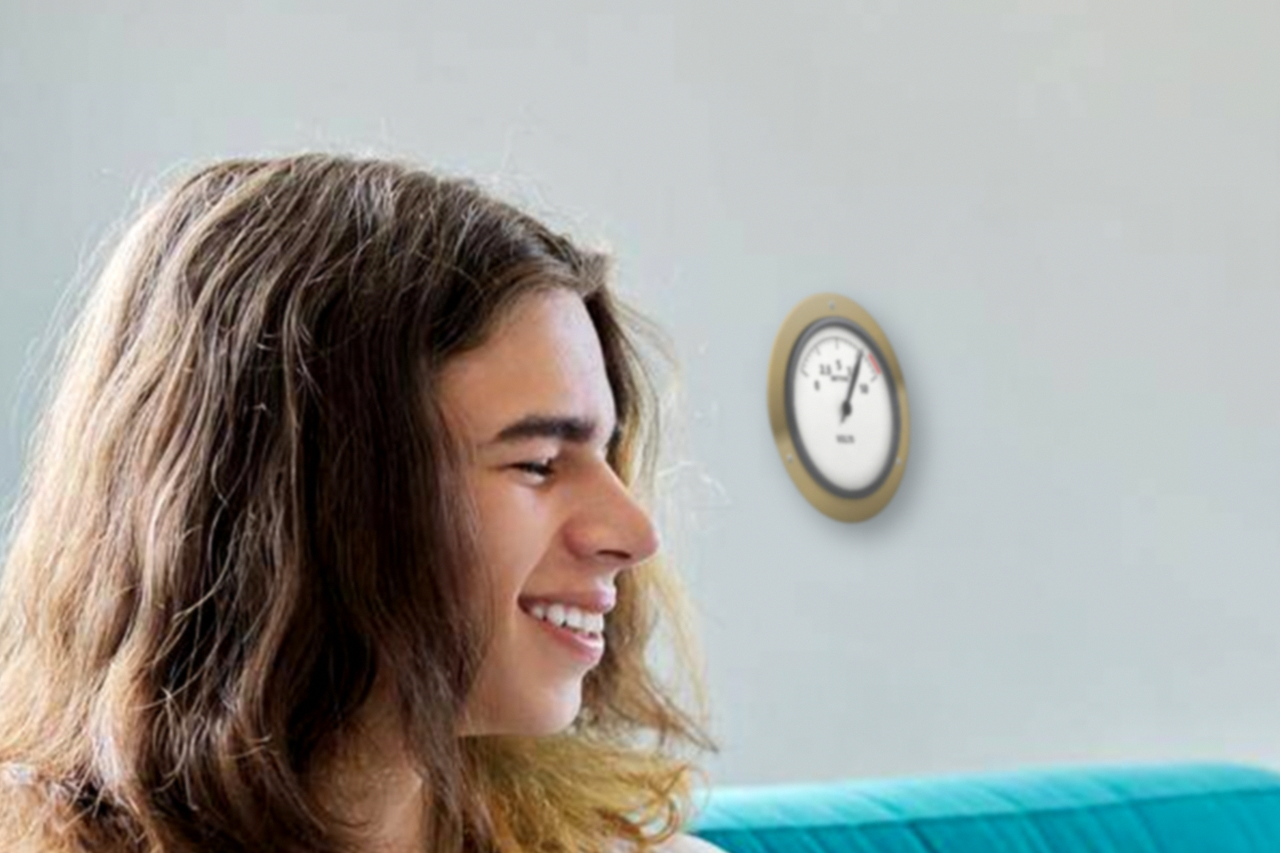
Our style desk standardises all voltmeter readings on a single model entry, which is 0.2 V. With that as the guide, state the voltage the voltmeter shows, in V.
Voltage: 7.5 V
